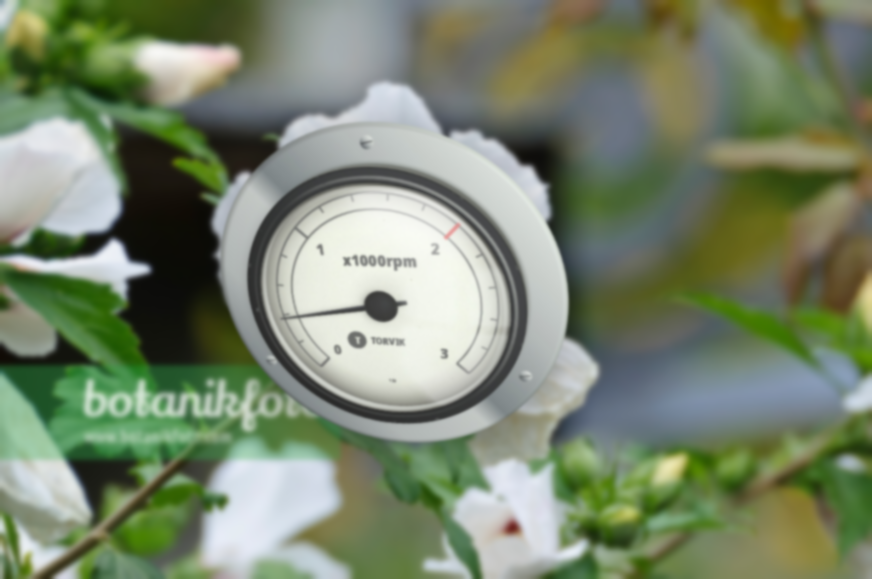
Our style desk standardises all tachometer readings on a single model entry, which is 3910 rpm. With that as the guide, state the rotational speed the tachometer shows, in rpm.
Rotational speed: 400 rpm
